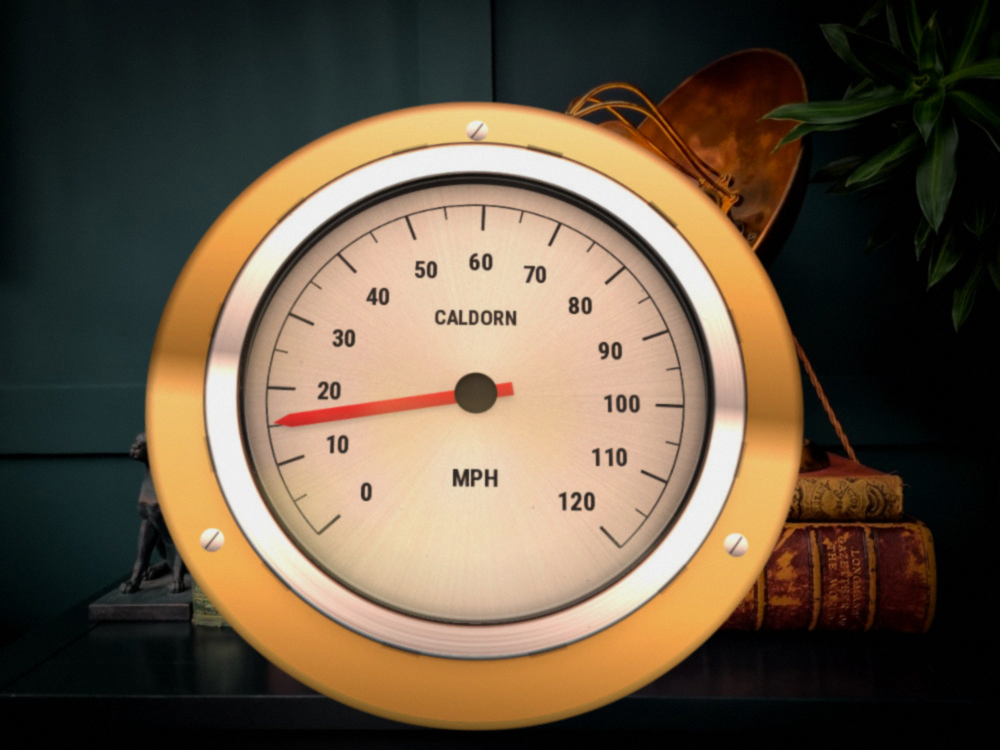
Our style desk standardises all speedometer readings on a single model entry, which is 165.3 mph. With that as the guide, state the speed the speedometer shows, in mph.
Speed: 15 mph
